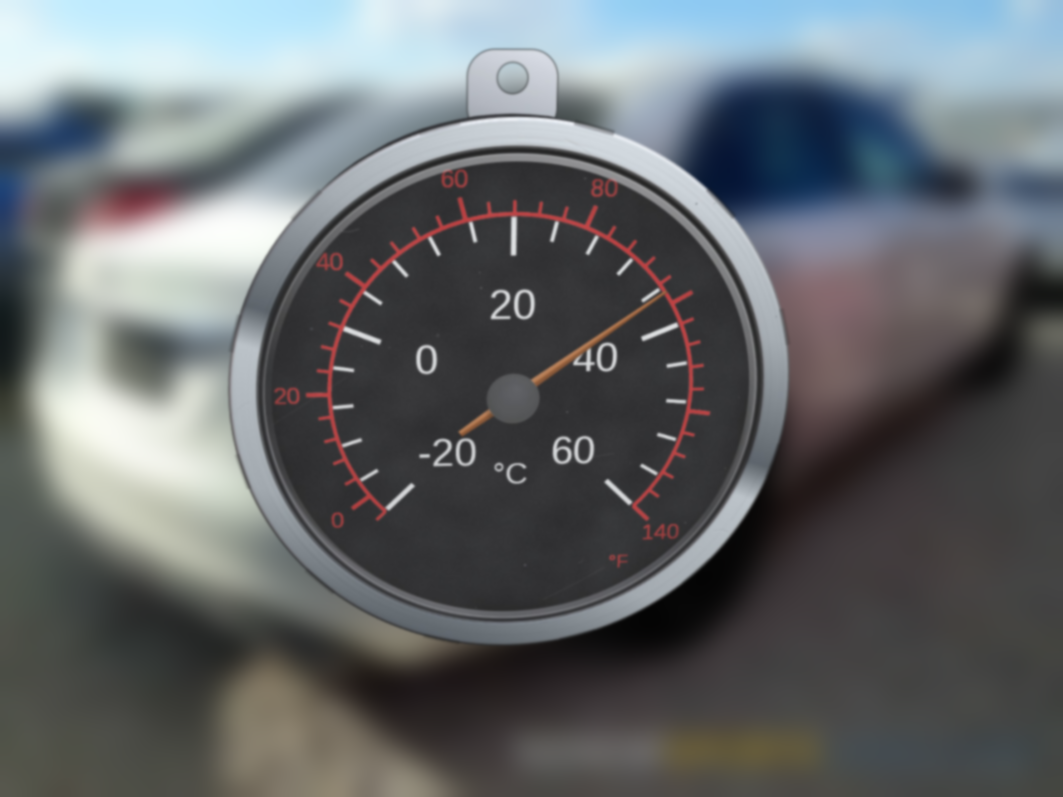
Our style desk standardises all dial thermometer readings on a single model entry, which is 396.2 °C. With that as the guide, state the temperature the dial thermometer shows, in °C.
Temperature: 36 °C
